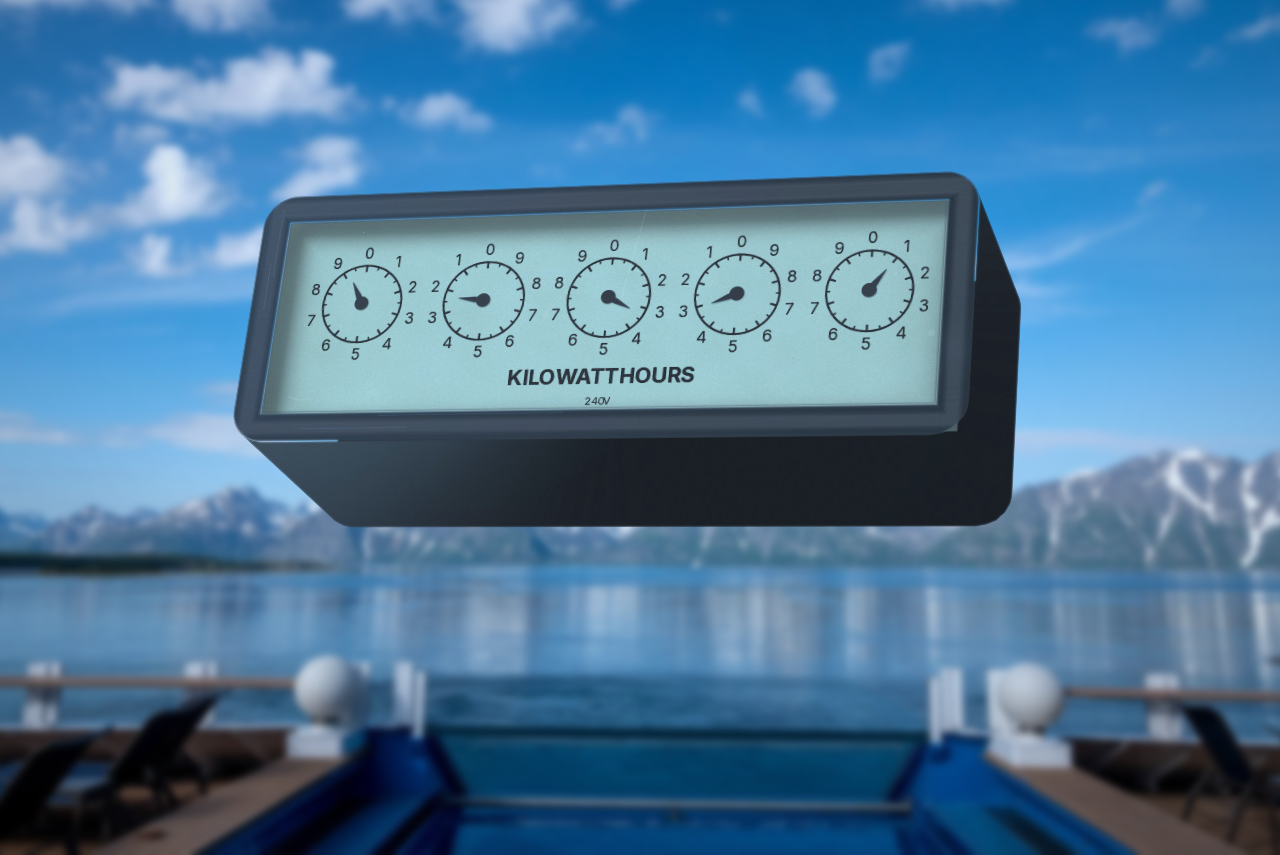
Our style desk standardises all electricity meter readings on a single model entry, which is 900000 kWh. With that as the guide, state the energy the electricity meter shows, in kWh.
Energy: 92331 kWh
